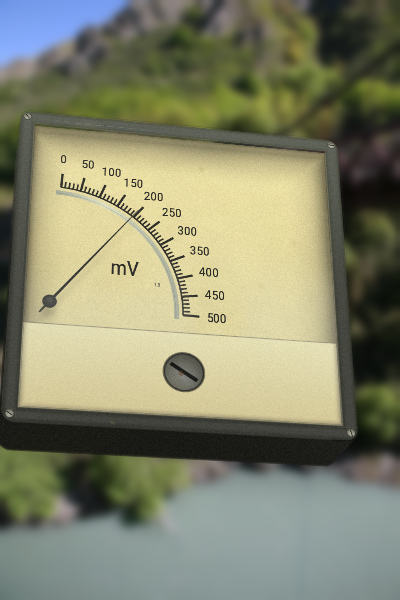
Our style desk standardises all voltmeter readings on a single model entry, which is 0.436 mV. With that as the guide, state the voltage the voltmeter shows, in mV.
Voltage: 200 mV
